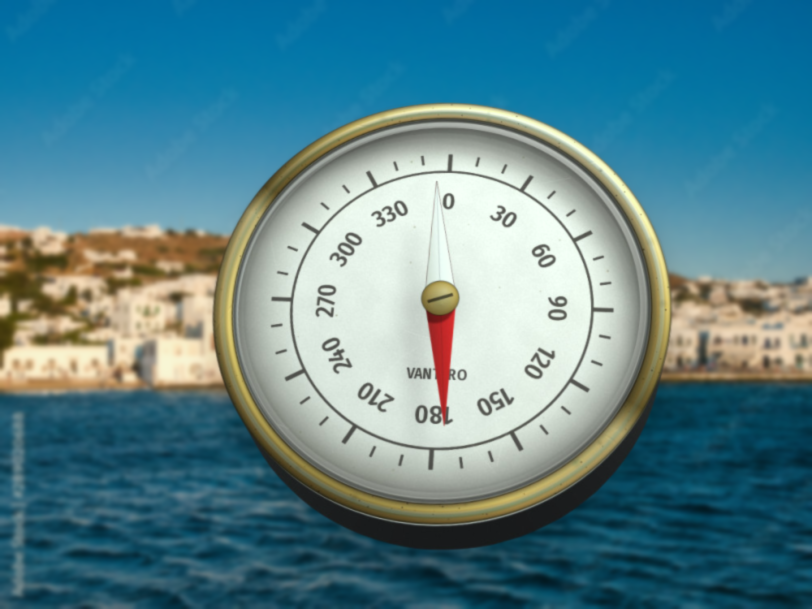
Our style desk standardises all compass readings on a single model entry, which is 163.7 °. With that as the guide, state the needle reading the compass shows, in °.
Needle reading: 175 °
